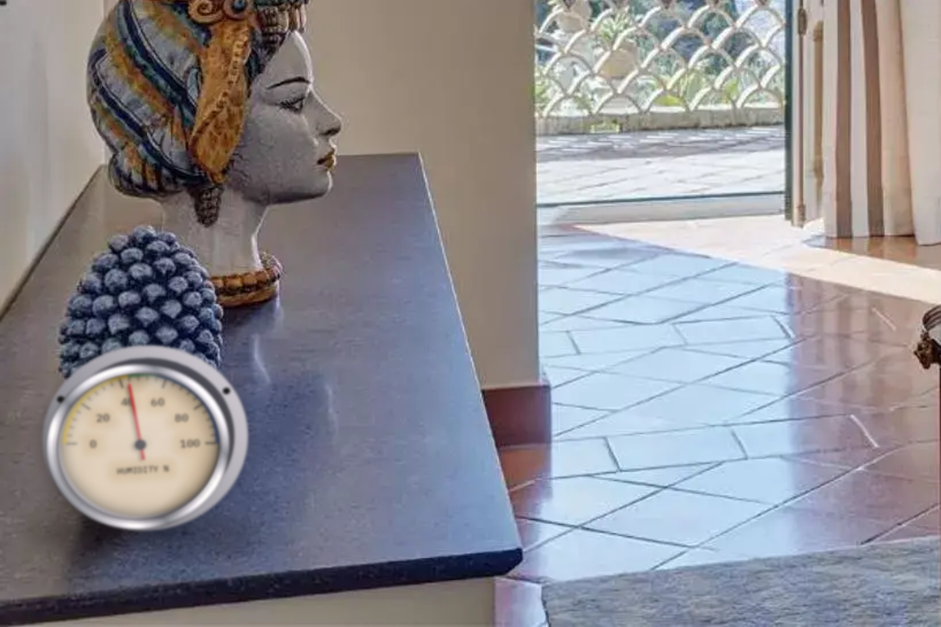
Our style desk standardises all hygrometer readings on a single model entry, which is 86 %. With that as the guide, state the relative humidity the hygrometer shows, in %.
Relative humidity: 44 %
